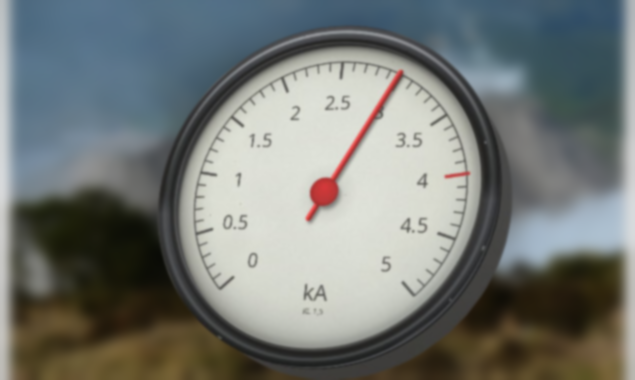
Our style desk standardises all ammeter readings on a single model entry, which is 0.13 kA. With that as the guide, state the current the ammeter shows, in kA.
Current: 3 kA
